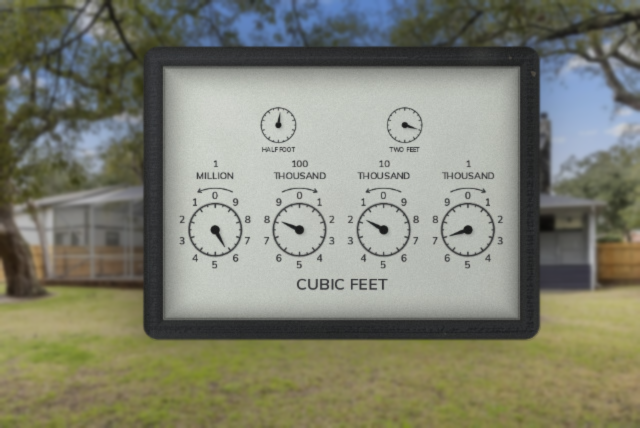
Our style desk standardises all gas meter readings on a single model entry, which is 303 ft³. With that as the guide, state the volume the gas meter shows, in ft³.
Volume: 581700 ft³
